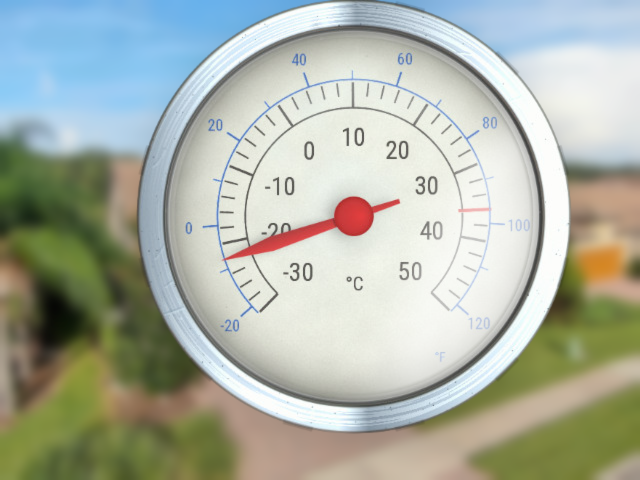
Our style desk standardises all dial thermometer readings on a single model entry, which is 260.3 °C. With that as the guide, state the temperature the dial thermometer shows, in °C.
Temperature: -22 °C
